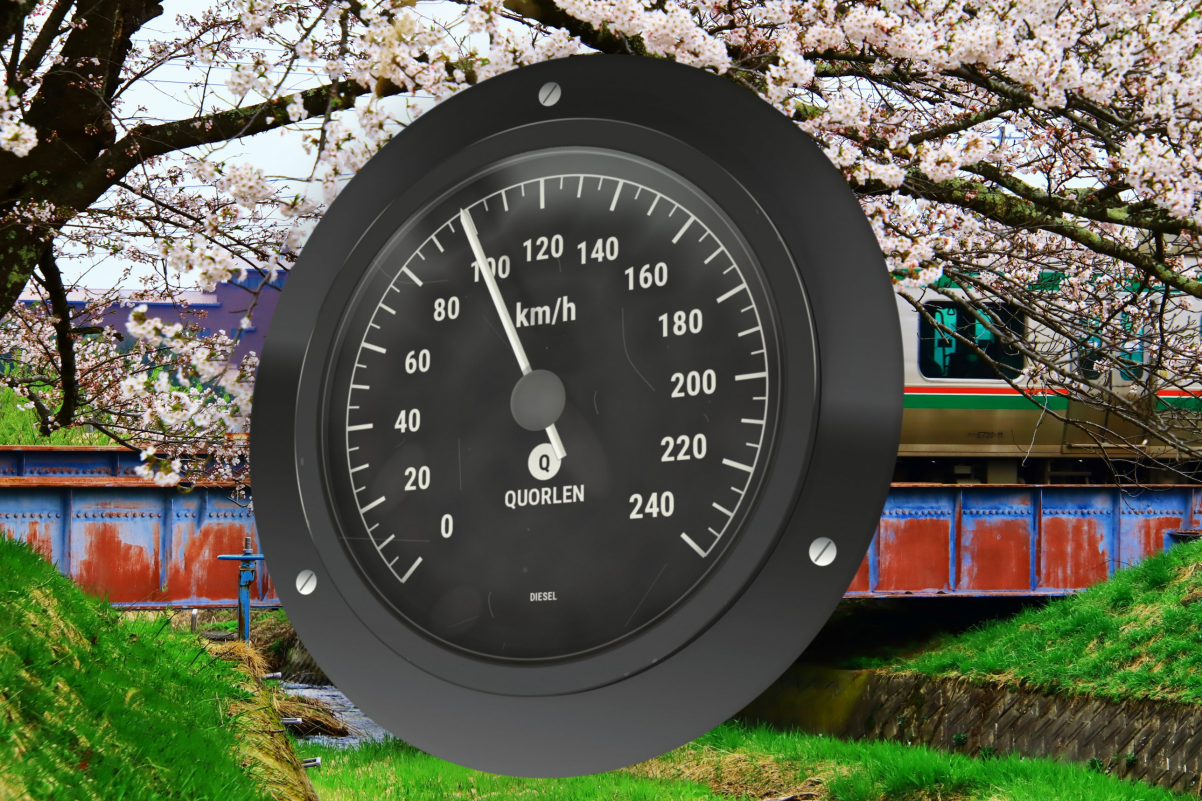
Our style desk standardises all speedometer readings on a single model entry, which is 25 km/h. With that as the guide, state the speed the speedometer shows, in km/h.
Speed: 100 km/h
